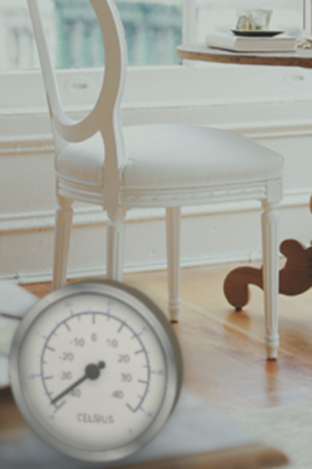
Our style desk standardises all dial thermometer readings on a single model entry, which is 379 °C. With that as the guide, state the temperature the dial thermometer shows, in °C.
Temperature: -37.5 °C
